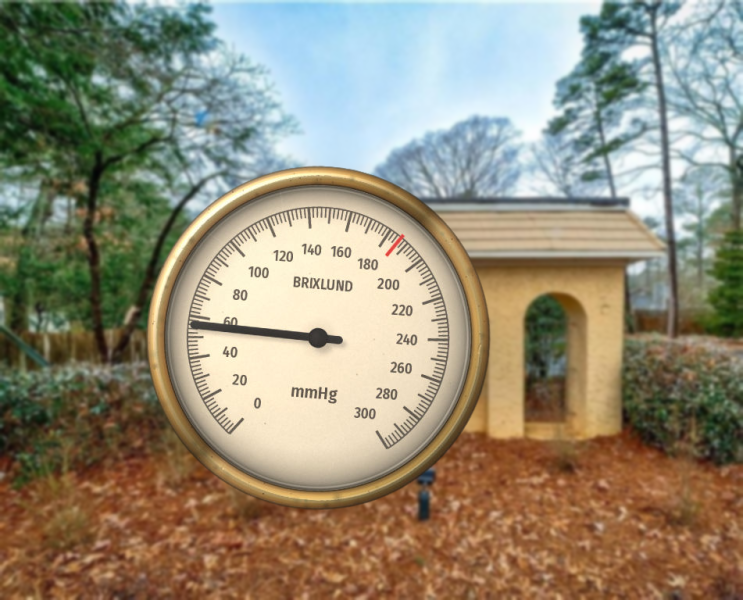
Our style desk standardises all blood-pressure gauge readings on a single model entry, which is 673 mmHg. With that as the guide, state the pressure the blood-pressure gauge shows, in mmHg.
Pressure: 56 mmHg
